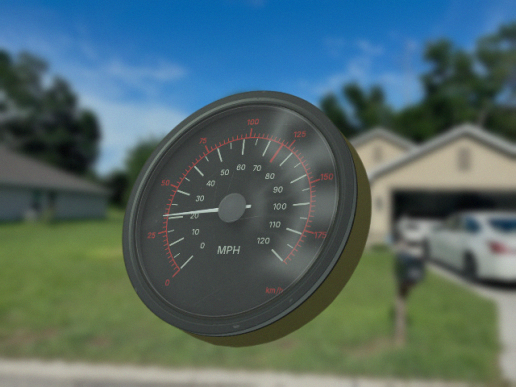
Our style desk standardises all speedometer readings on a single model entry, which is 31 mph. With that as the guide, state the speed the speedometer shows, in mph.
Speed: 20 mph
